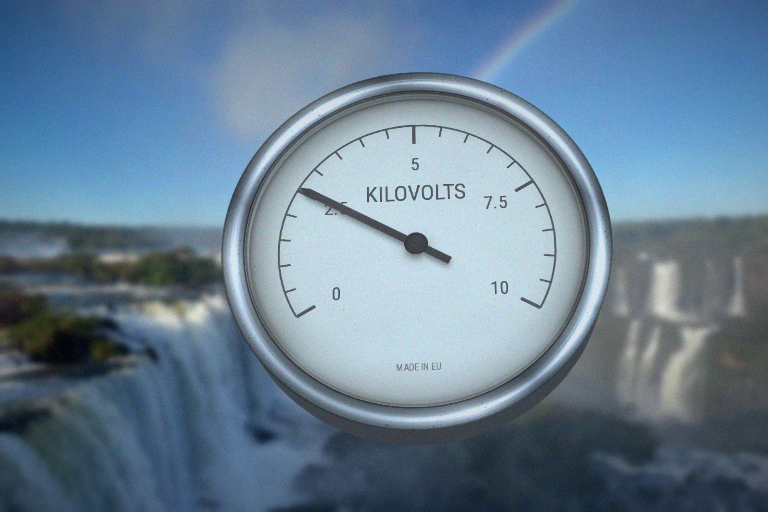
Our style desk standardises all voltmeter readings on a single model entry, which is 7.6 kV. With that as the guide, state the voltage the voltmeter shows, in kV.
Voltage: 2.5 kV
